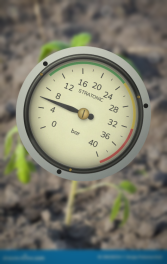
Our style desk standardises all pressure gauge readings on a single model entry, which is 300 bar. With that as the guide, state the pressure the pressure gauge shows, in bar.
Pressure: 6 bar
